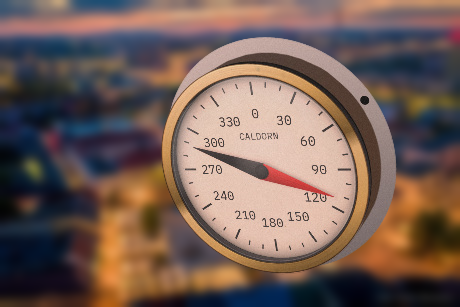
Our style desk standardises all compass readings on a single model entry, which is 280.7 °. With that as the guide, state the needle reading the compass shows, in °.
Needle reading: 110 °
